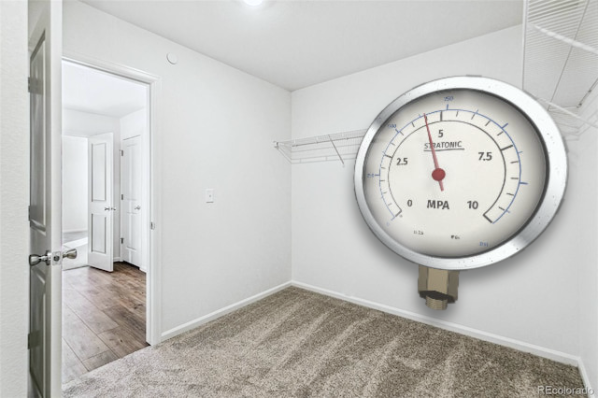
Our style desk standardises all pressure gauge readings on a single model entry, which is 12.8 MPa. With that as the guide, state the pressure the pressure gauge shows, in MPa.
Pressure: 4.5 MPa
